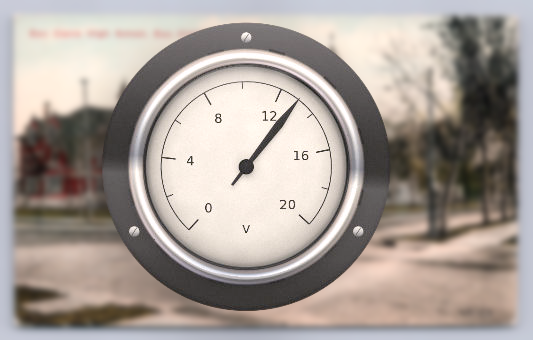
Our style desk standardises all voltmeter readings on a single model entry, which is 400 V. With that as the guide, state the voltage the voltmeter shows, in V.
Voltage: 13 V
